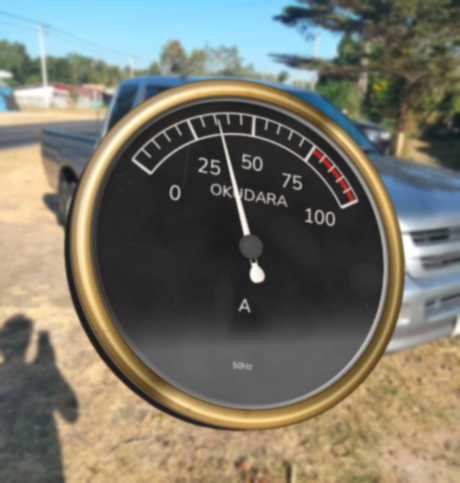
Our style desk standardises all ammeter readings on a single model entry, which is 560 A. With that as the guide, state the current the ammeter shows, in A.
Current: 35 A
